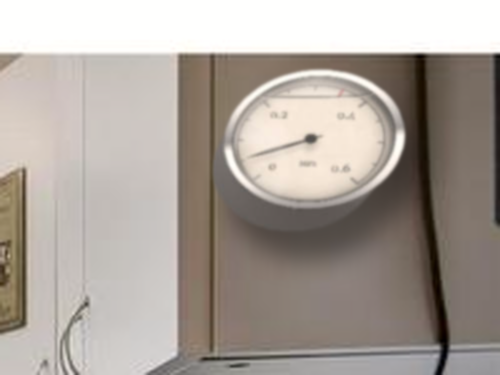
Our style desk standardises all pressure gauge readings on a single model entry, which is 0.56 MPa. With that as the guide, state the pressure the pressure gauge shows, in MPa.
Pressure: 0.05 MPa
